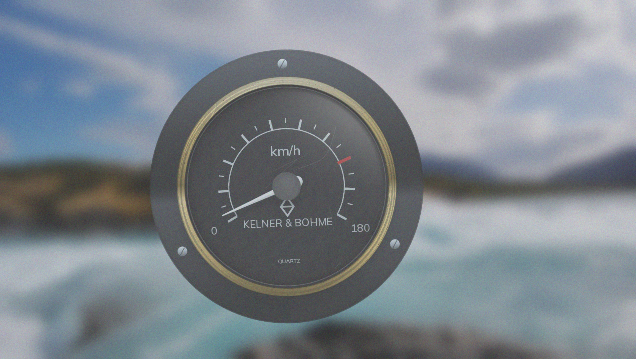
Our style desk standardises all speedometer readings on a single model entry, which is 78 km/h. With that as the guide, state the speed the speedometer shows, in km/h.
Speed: 5 km/h
